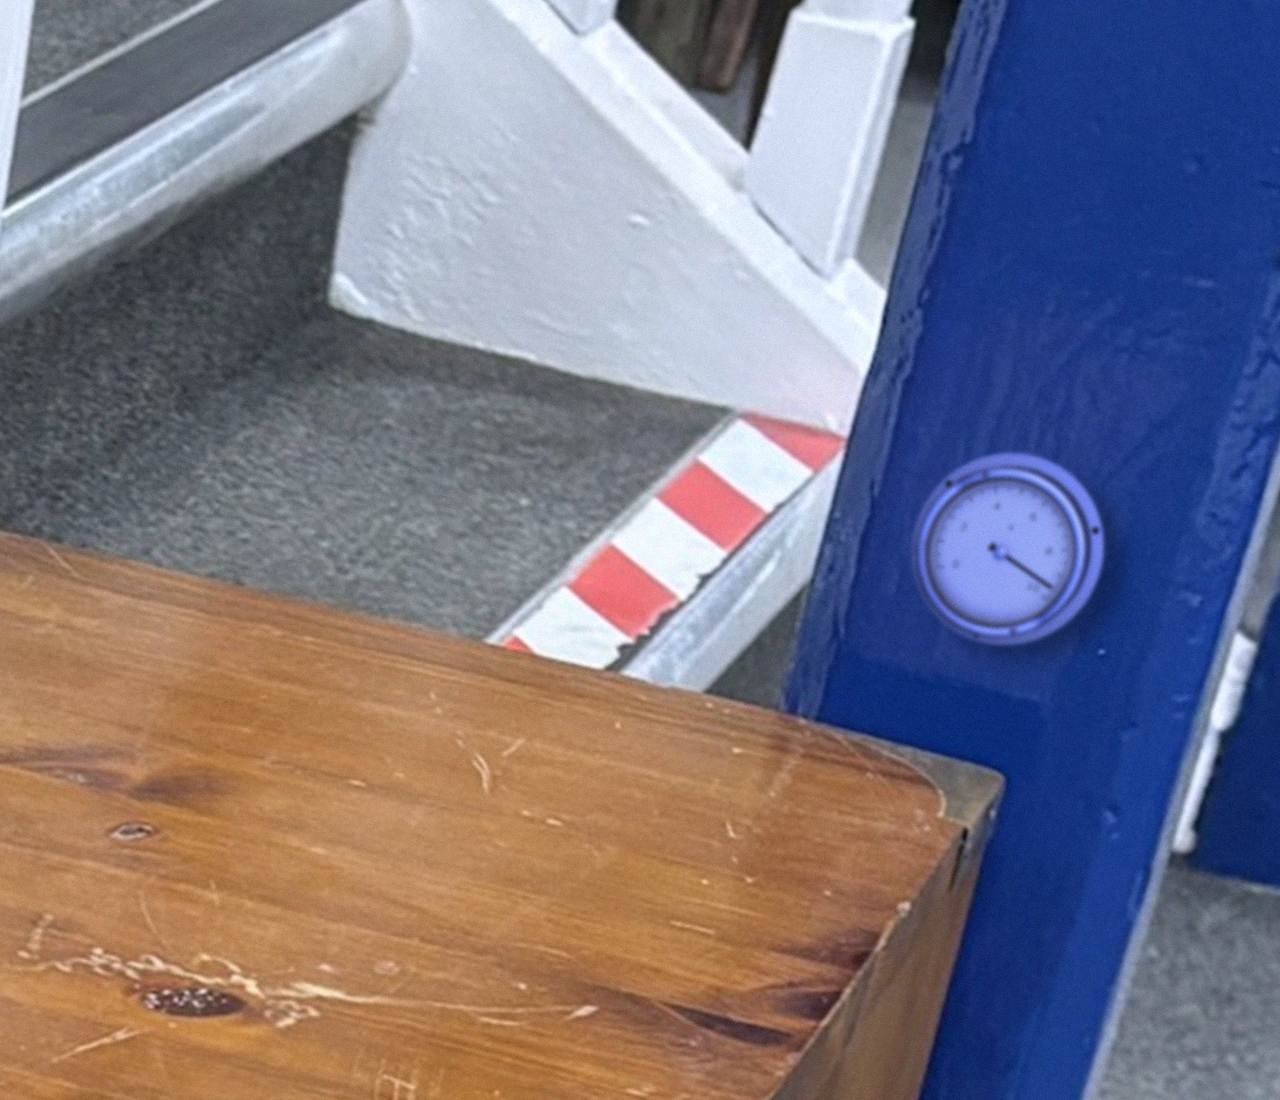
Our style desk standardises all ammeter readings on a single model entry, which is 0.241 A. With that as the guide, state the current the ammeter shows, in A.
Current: 9.5 A
